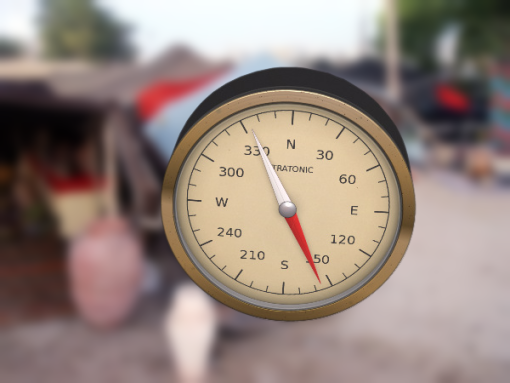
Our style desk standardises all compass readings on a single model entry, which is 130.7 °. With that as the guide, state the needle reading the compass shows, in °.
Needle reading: 155 °
